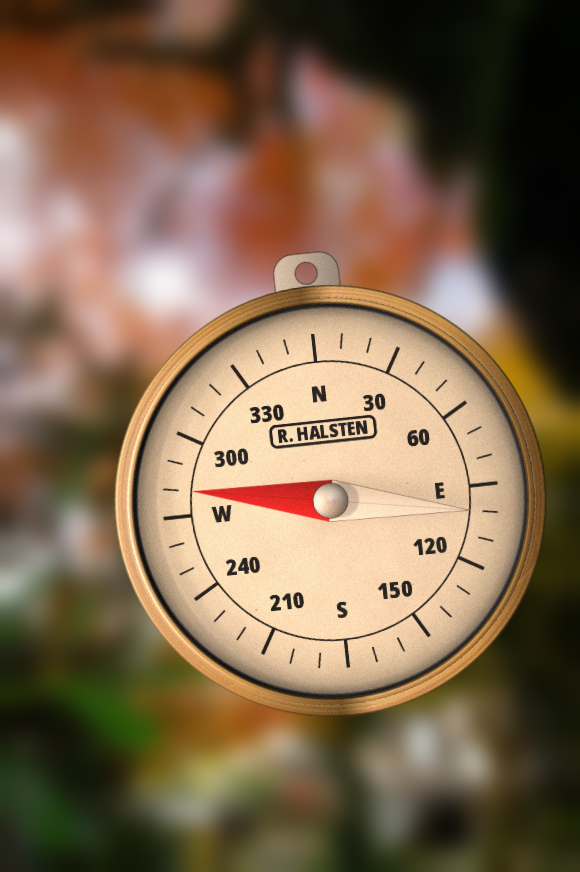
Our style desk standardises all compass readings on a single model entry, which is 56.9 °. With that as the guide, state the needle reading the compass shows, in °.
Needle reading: 280 °
